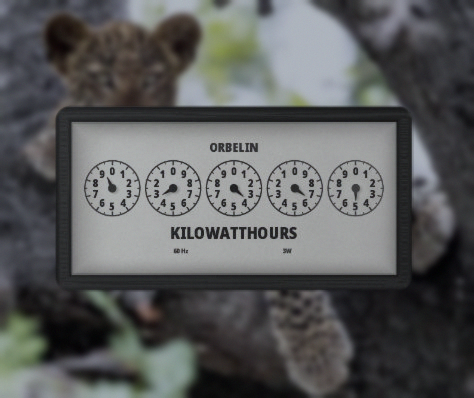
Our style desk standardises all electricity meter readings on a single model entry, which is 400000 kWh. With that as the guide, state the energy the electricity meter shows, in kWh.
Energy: 93365 kWh
